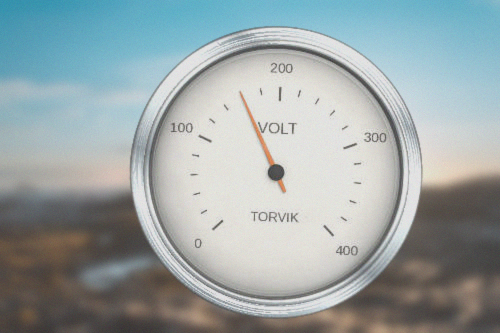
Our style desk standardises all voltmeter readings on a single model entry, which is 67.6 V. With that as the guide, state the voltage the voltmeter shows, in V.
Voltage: 160 V
